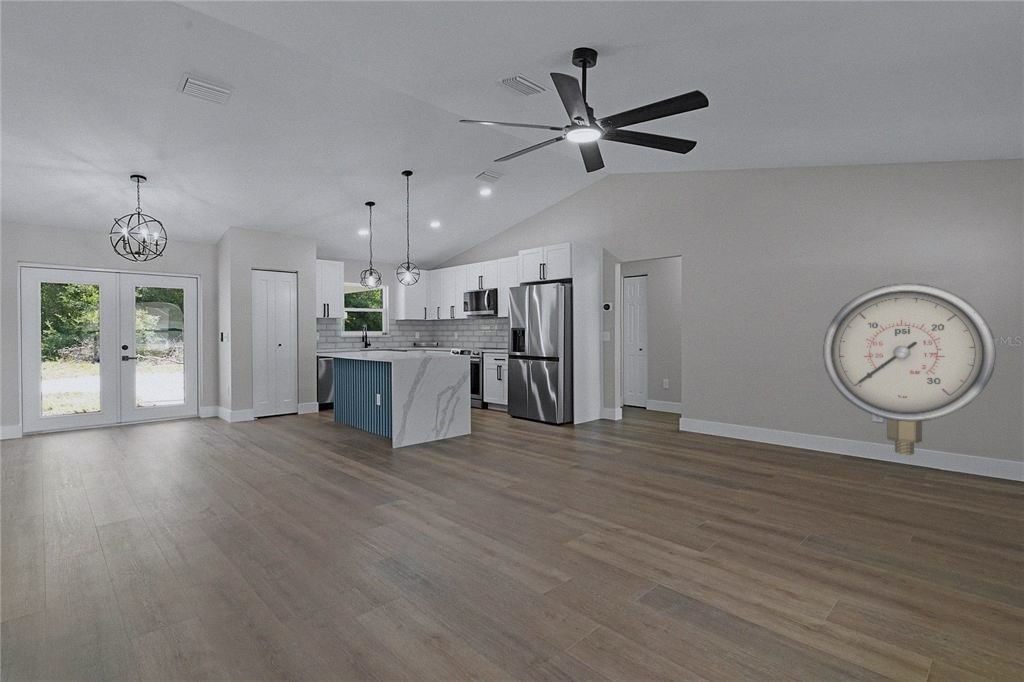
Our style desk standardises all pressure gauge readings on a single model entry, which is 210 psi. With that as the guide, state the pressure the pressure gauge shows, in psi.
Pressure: 0 psi
